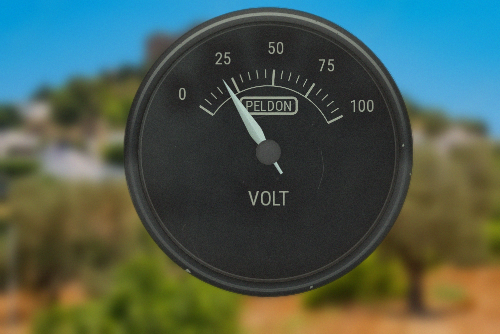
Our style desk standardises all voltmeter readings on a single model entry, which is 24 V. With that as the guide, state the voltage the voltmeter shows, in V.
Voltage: 20 V
